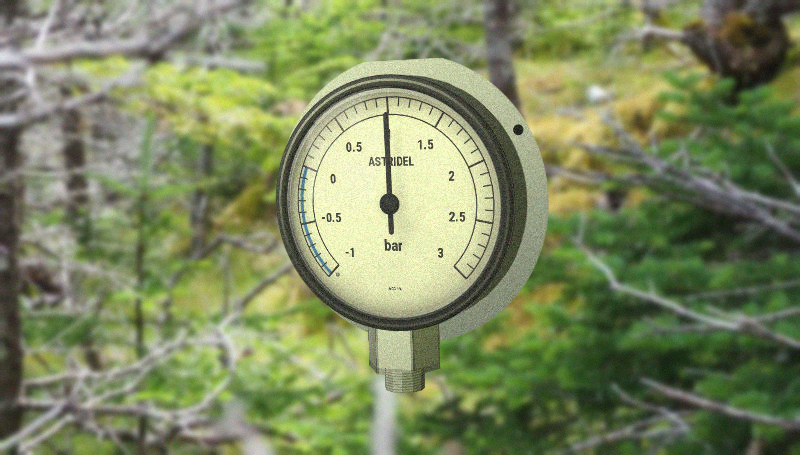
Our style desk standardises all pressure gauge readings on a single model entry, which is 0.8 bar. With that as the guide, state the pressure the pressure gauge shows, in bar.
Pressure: 1 bar
